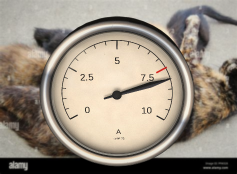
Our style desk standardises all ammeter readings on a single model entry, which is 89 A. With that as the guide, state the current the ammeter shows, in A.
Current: 8 A
